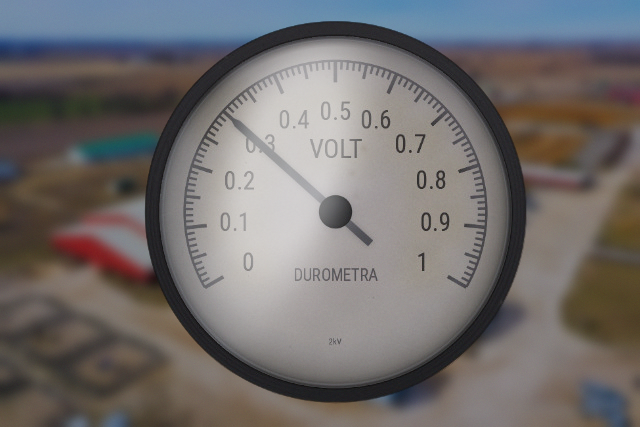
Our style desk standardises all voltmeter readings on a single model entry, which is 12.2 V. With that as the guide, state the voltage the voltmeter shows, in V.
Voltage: 0.3 V
